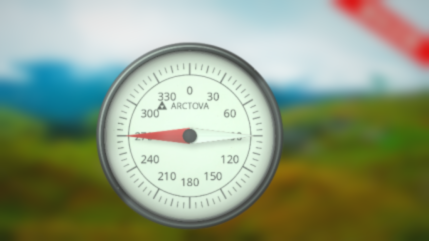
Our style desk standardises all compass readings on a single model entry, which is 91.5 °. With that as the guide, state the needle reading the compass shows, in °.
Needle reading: 270 °
